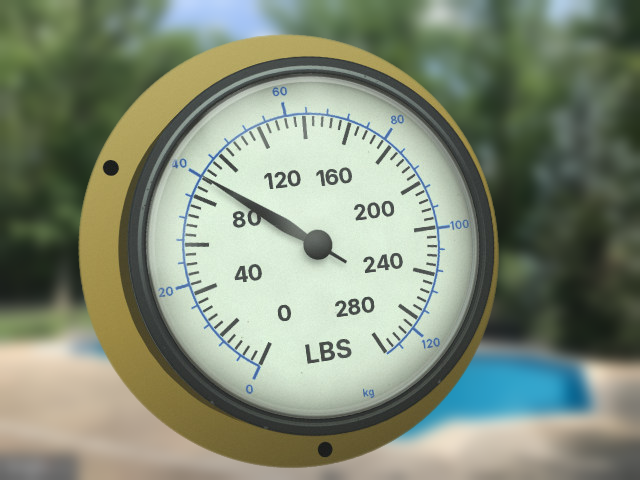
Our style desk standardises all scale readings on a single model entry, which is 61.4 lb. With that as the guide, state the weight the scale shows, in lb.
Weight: 88 lb
